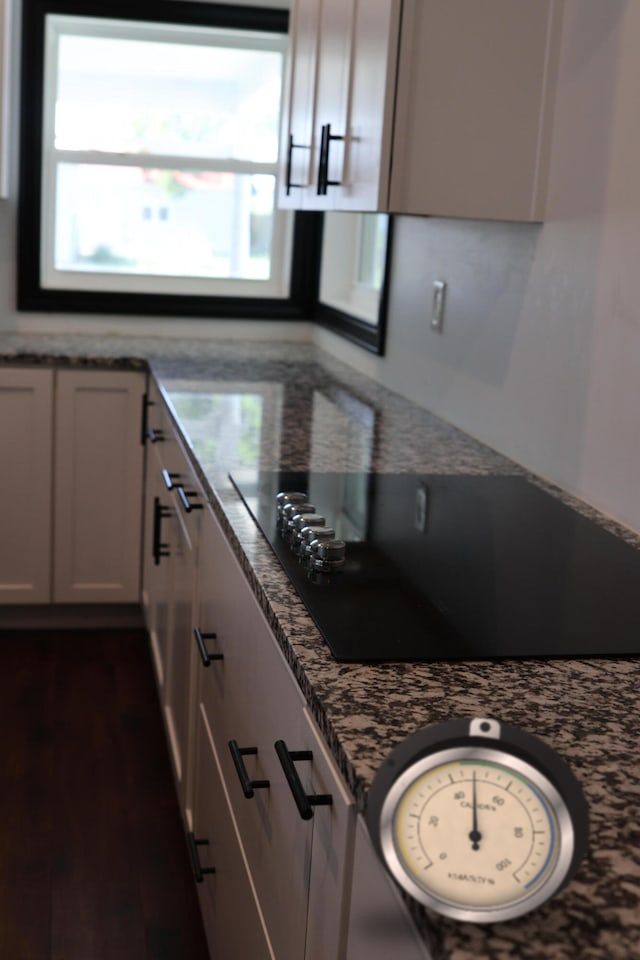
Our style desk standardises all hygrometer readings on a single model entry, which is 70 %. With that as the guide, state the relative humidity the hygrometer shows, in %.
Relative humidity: 48 %
